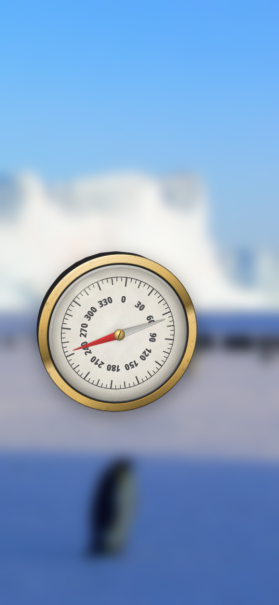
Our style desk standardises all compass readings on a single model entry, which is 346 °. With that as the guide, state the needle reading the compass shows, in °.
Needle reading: 245 °
